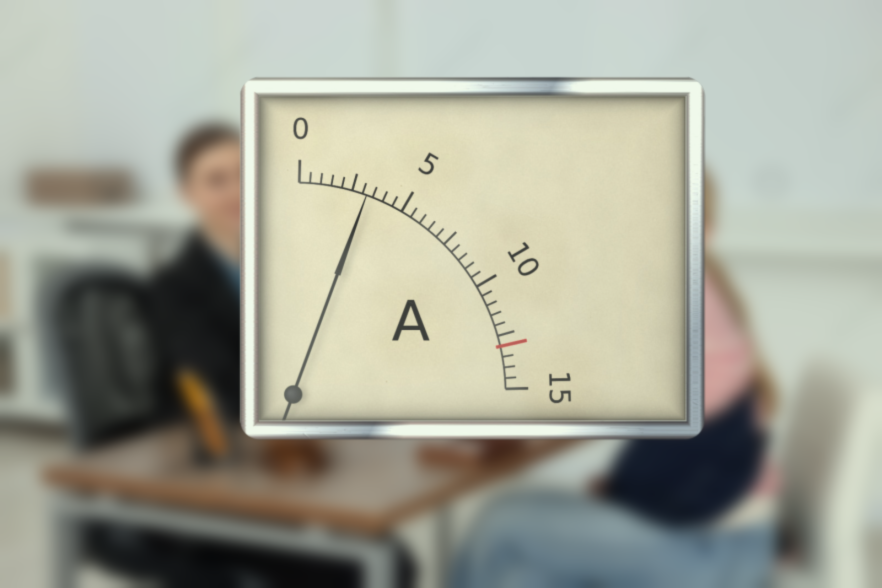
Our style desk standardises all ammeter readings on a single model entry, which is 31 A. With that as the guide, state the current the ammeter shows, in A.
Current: 3.25 A
